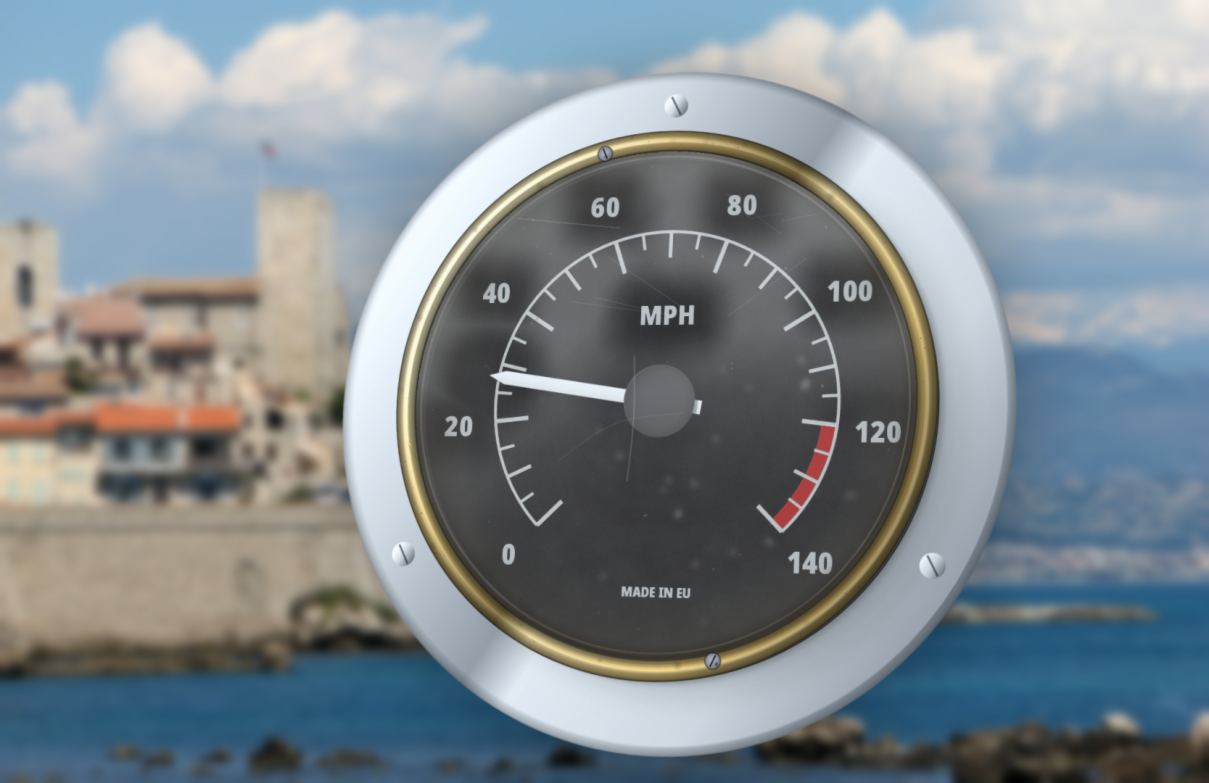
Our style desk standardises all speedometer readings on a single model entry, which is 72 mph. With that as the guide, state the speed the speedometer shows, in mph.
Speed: 27.5 mph
